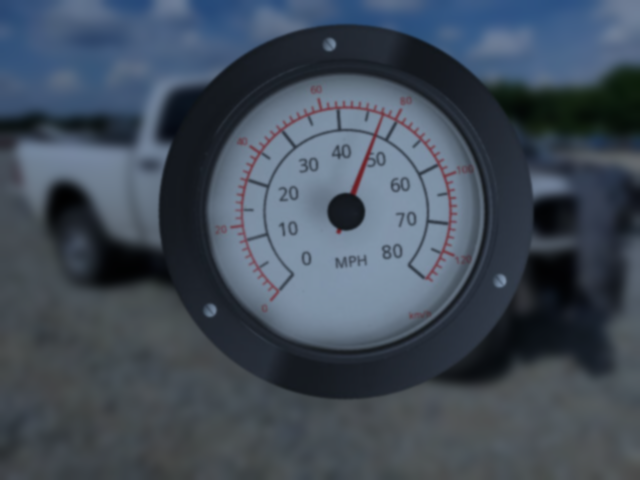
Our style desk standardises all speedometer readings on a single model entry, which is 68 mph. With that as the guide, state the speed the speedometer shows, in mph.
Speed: 47.5 mph
